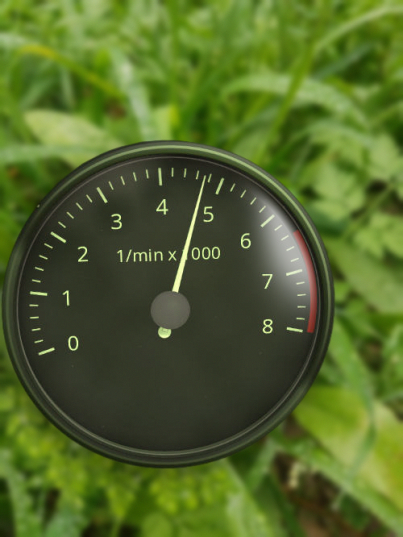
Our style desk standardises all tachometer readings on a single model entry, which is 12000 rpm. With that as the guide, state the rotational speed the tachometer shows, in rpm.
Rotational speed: 4700 rpm
